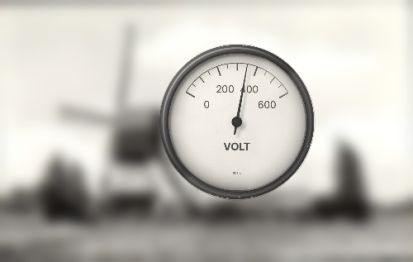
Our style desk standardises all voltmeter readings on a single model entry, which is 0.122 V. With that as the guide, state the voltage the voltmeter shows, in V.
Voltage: 350 V
